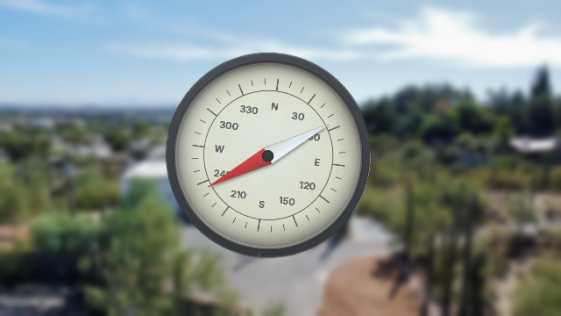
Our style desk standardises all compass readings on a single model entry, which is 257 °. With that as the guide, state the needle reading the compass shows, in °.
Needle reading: 235 °
